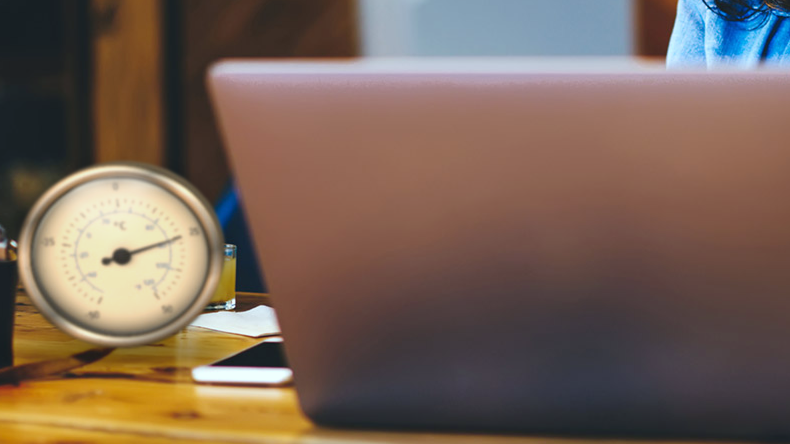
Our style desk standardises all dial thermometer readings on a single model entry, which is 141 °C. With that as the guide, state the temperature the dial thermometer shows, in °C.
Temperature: 25 °C
